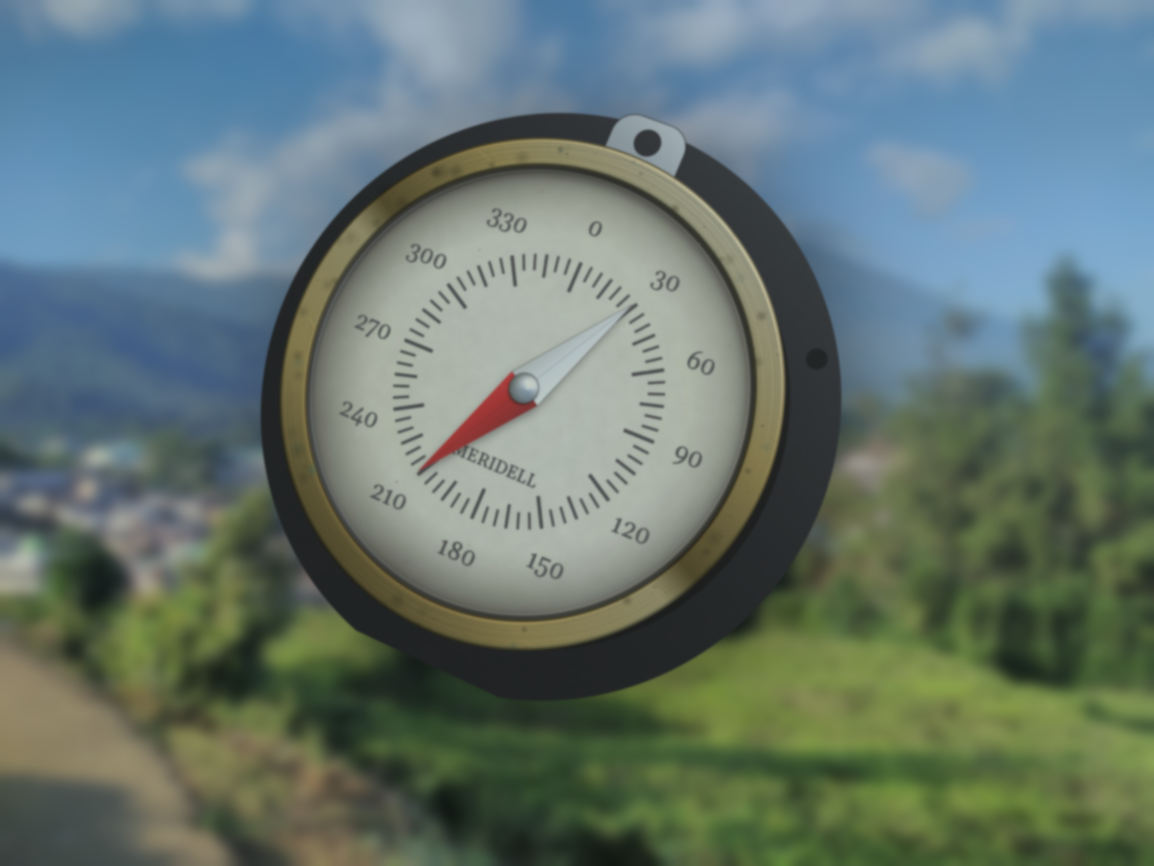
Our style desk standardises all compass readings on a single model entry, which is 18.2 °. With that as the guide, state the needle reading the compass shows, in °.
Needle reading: 210 °
